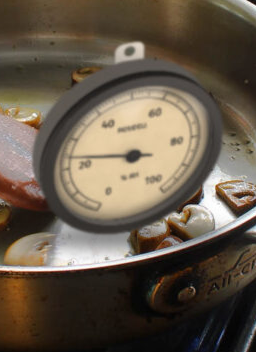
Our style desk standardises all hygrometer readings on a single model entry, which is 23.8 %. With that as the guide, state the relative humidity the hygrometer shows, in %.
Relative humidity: 25 %
